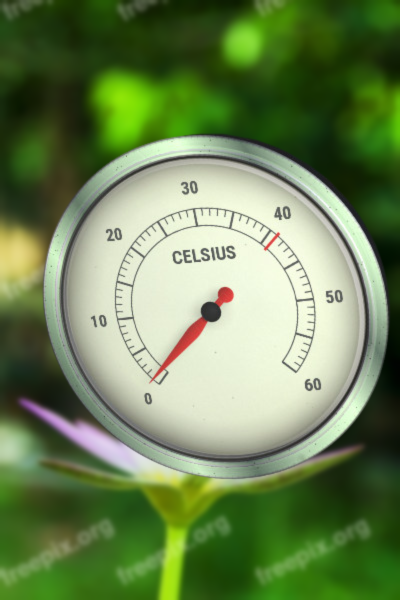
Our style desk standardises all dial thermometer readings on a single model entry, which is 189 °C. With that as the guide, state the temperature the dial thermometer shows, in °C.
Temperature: 1 °C
